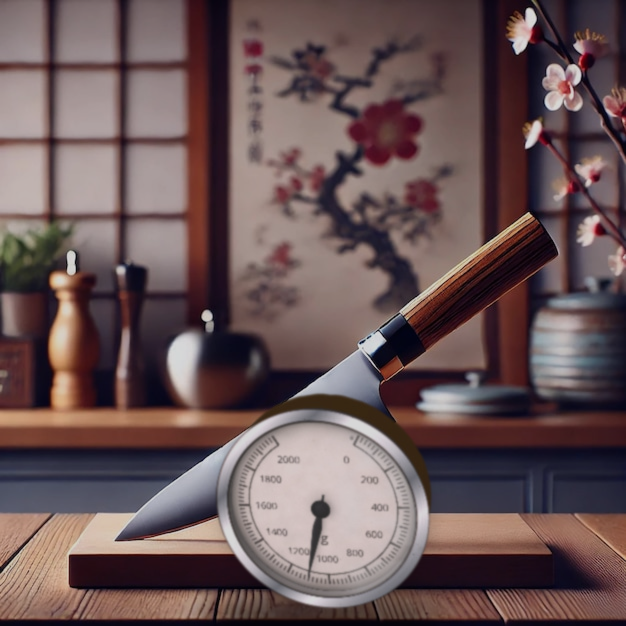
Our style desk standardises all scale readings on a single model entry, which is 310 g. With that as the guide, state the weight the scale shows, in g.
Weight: 1100 g
